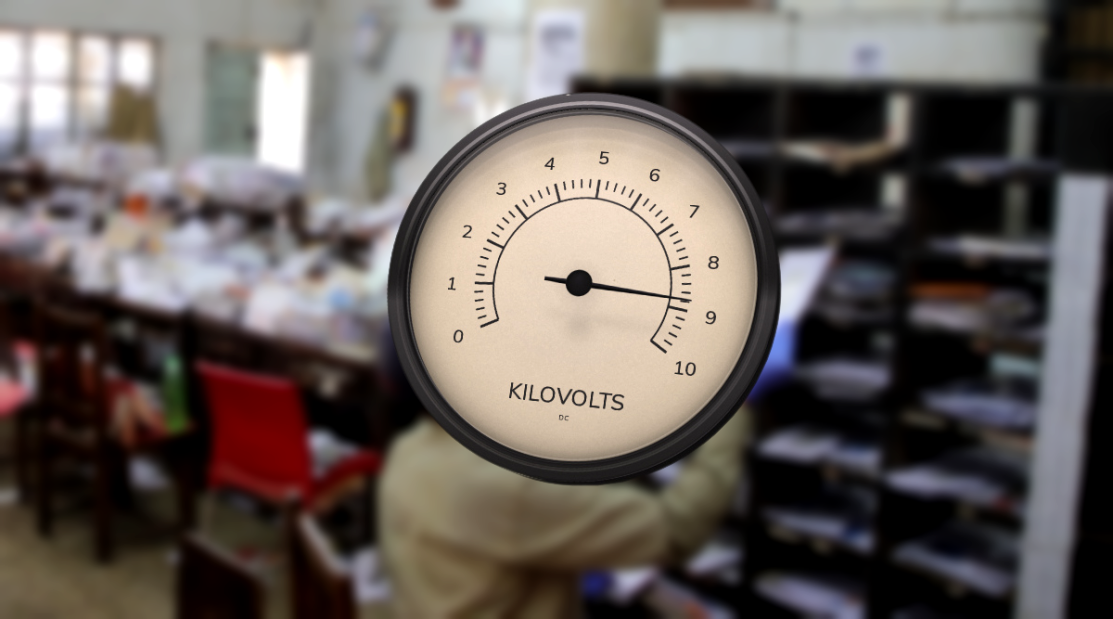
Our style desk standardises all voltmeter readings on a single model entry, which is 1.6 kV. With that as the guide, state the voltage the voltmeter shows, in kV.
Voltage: 8.8 kV
